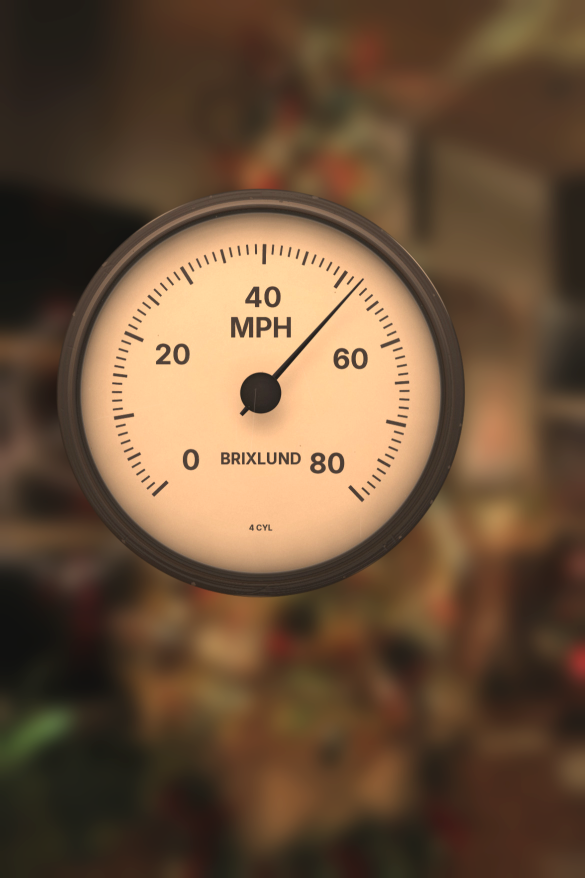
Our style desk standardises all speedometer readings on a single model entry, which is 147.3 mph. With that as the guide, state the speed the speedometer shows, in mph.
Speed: 52 mph
